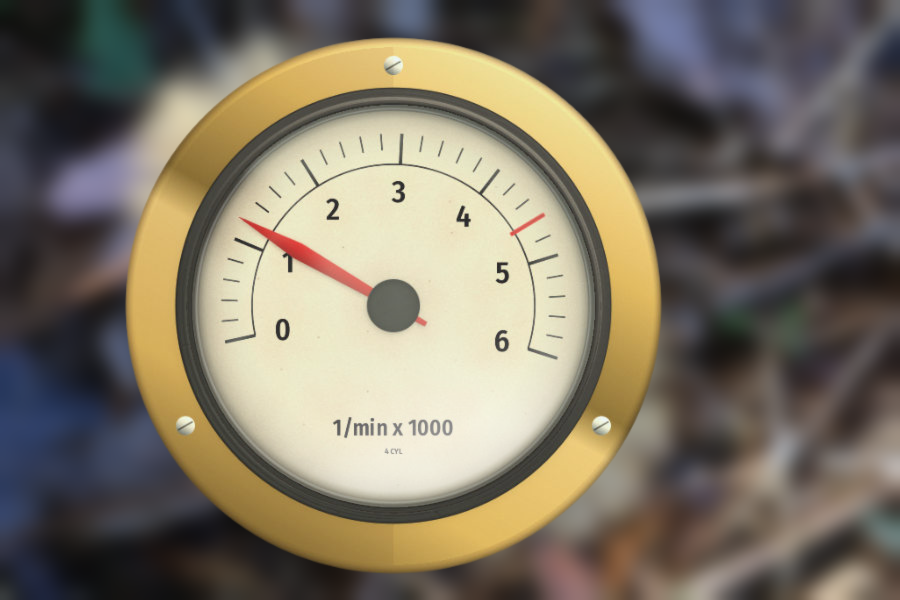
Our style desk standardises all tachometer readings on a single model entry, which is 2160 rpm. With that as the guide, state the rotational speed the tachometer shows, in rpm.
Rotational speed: 1200 rpm
